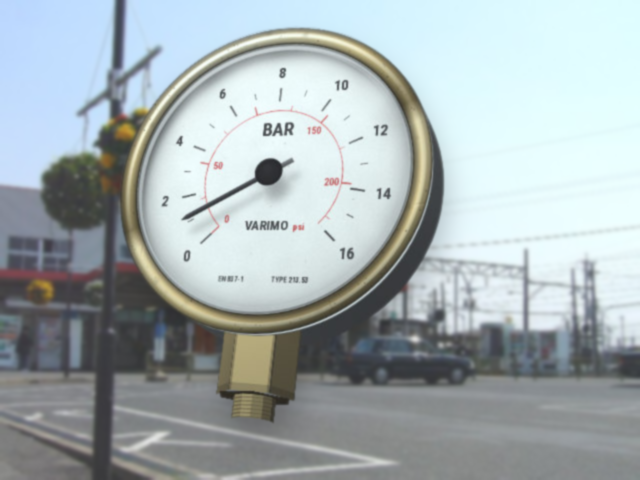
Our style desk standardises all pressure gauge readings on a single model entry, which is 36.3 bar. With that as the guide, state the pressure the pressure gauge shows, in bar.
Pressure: 1 bar
